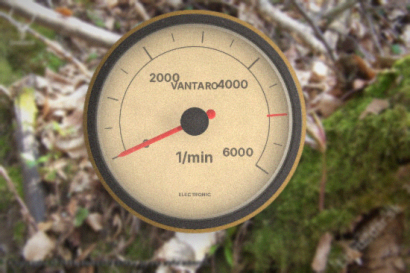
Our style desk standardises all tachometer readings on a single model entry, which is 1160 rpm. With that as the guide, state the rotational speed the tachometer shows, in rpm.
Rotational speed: 0 rpm
